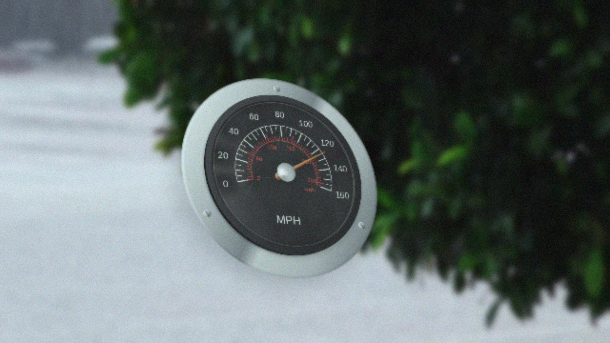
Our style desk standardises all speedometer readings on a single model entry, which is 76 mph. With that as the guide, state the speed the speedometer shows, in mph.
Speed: 125 mph
